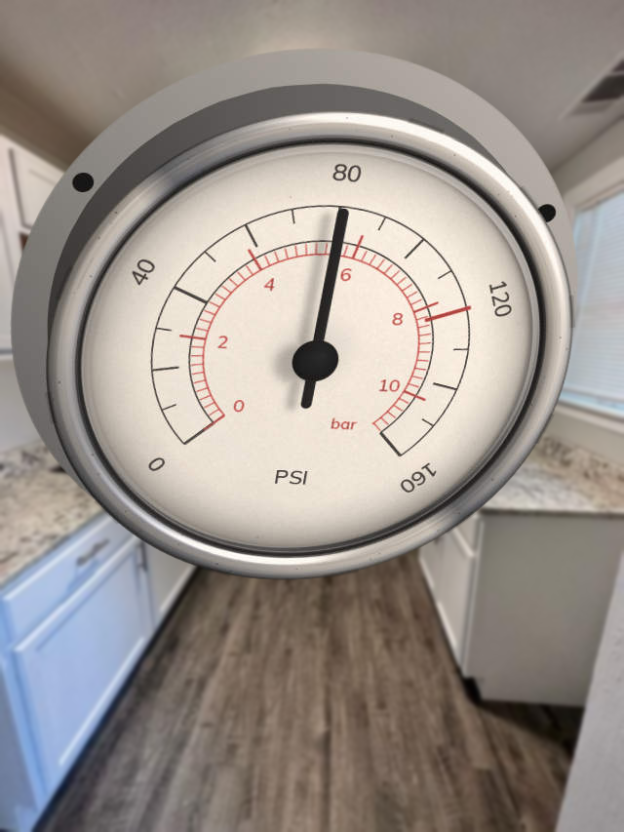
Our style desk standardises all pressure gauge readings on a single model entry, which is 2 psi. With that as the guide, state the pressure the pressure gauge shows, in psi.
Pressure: 80 psi
